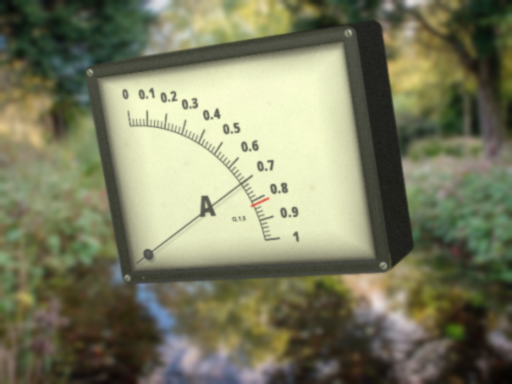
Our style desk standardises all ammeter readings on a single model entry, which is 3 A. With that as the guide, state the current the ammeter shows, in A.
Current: 0.7 A
